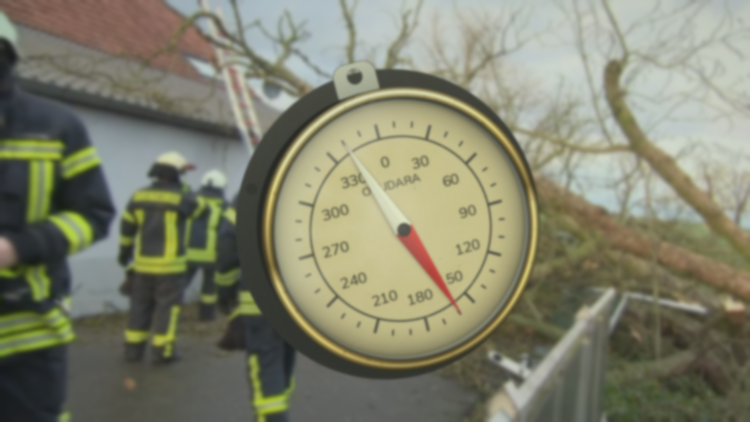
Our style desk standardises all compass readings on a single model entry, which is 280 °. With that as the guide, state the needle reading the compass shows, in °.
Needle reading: 160 °
